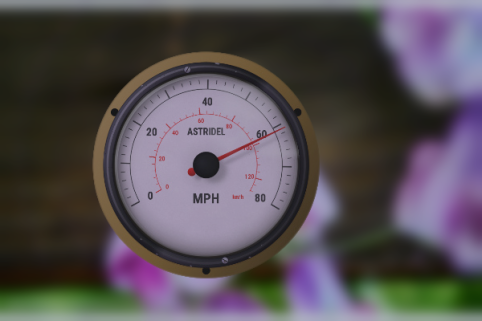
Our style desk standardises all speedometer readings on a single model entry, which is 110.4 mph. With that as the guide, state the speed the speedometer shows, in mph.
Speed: 61 mph
